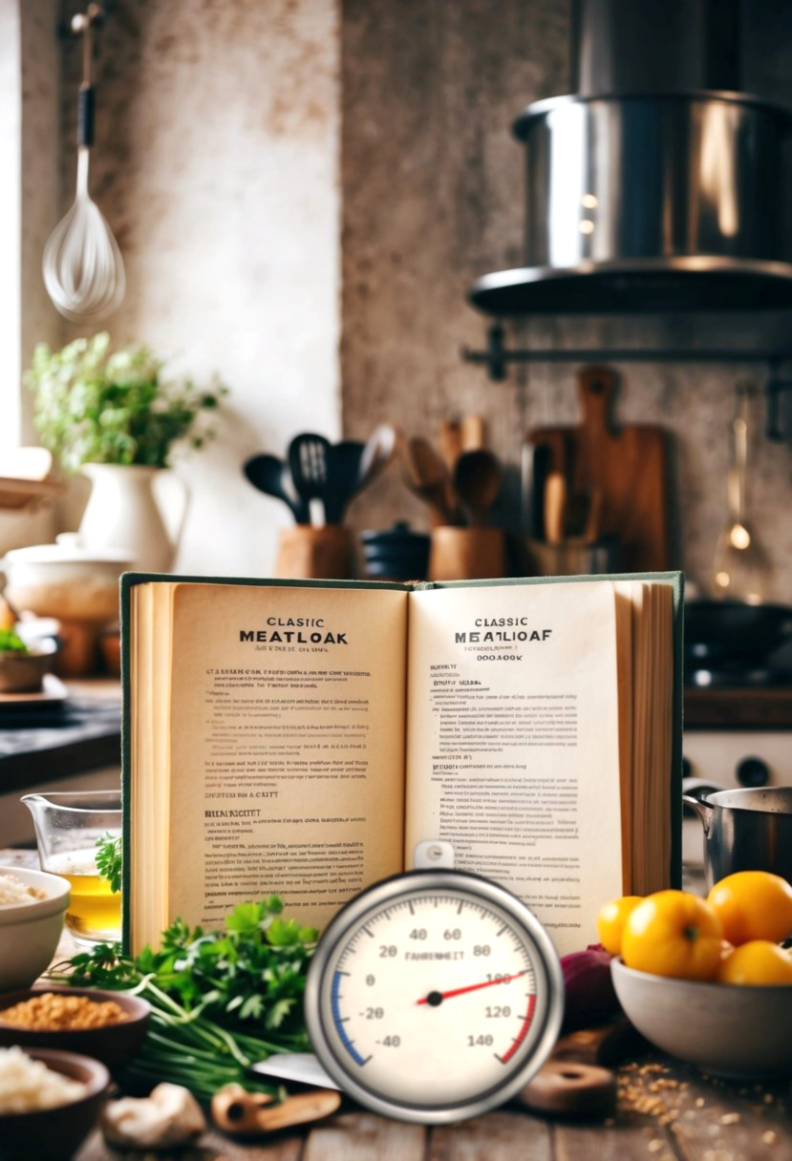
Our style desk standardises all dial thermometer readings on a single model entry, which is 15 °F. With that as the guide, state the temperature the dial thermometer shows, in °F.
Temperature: 100 °F
